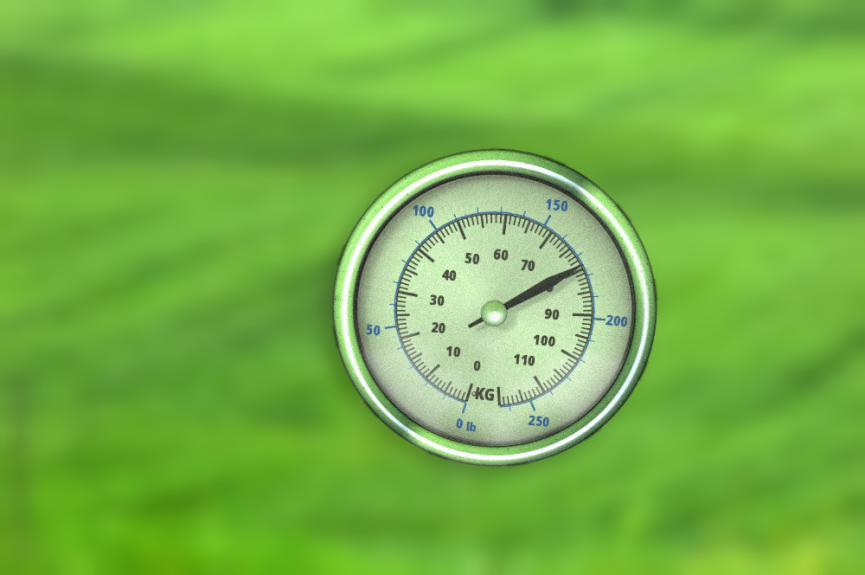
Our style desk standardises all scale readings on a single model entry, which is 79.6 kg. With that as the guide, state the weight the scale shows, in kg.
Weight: 79 kg
